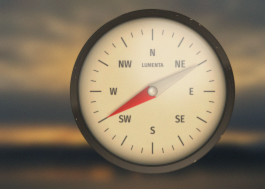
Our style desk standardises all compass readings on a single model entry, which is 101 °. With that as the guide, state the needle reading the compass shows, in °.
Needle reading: 240 °
